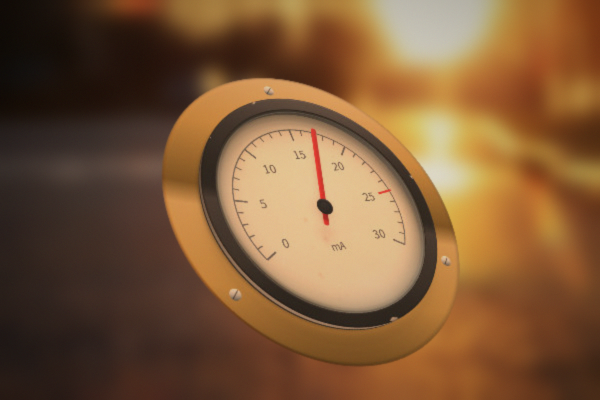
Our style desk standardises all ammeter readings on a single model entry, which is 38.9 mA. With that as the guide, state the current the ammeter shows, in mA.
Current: 17 mA
